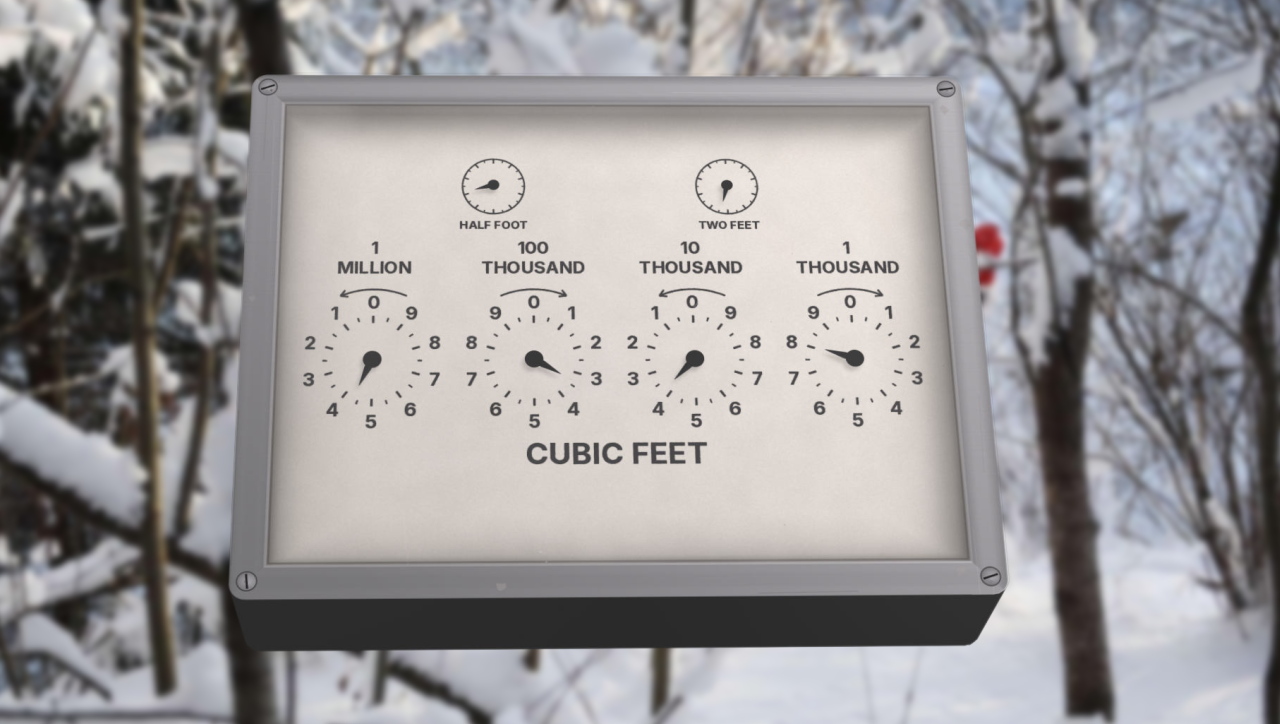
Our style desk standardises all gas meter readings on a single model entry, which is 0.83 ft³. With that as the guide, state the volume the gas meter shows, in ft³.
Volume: 433800 ft³
